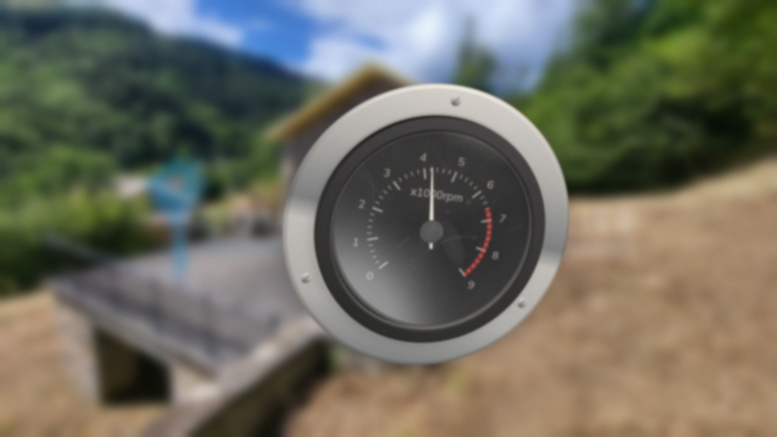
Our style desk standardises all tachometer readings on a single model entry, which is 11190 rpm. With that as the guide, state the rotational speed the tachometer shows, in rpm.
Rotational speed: 4200 rpm
